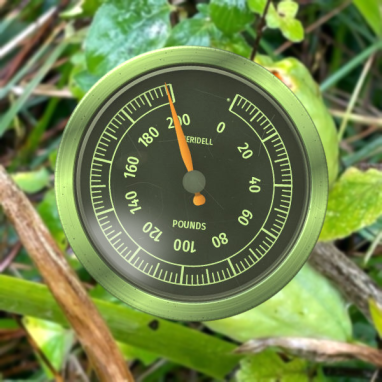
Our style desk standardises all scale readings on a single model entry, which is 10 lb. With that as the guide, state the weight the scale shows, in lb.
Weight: 198 lb
